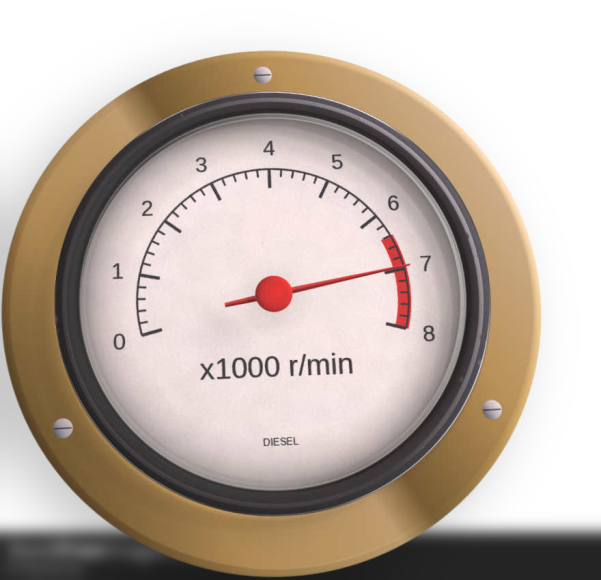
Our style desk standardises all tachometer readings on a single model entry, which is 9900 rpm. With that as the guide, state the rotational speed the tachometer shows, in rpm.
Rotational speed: 7000 rpm
